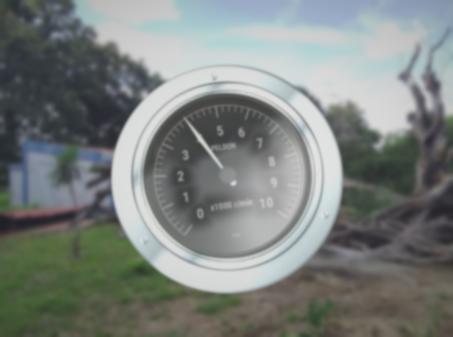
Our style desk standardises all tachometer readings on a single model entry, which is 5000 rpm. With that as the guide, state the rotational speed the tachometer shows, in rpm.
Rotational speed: 4000 rpm
